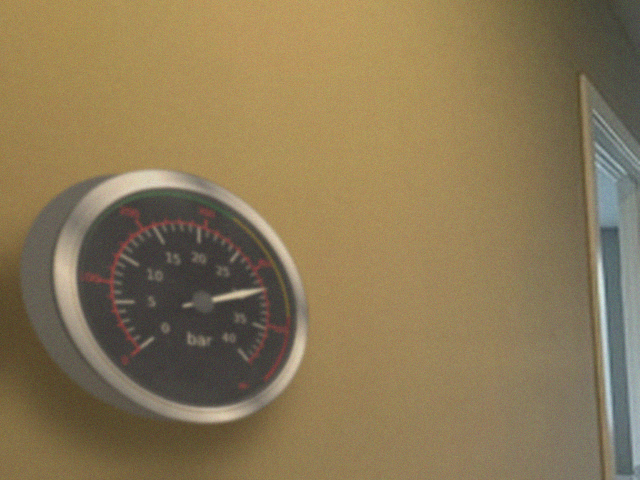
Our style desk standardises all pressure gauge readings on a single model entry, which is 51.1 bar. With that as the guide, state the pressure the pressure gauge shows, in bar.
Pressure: 30 bar
